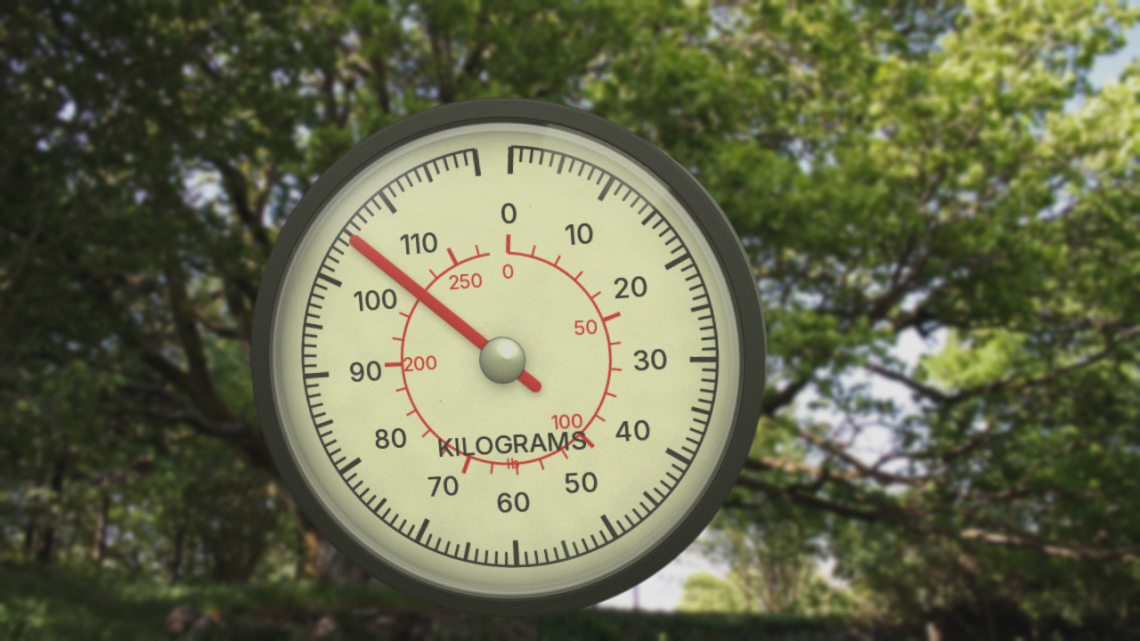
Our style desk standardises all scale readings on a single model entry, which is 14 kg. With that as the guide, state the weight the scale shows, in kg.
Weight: 105 kg
